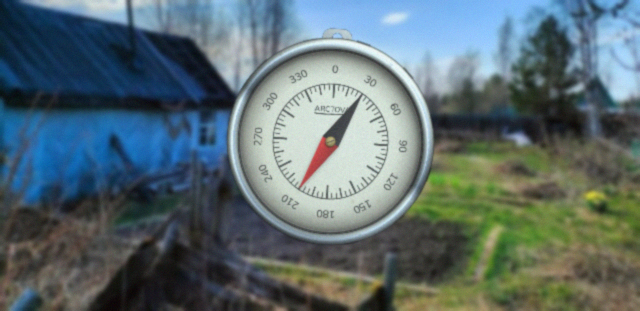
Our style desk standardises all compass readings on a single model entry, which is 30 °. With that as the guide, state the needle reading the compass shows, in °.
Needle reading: 210 °
